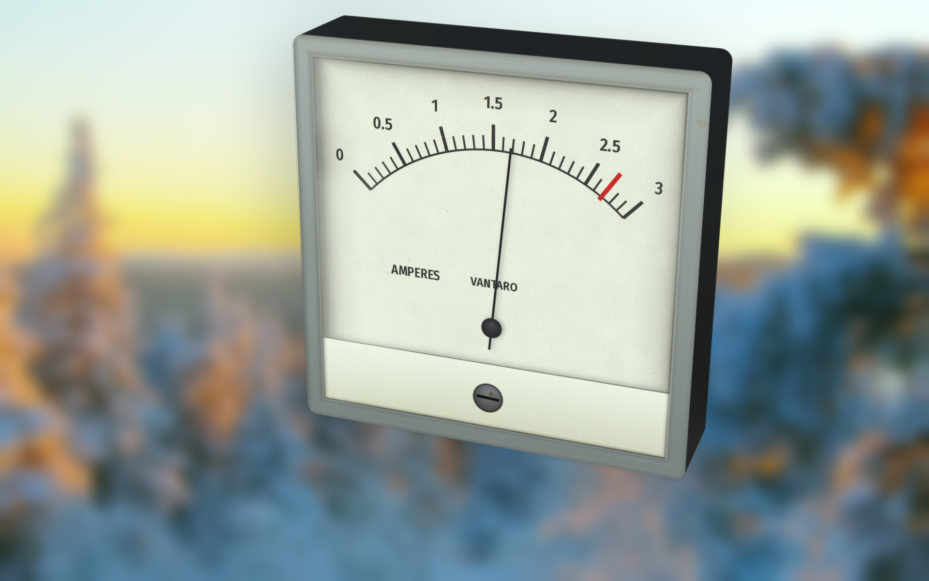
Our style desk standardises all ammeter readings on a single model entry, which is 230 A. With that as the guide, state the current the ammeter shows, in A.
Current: 1.7 A
